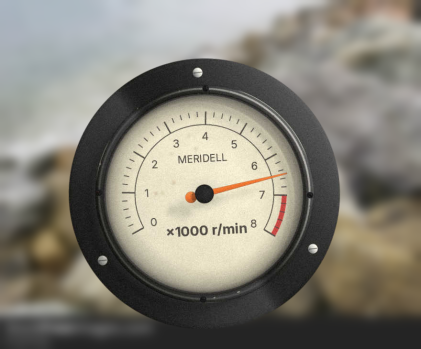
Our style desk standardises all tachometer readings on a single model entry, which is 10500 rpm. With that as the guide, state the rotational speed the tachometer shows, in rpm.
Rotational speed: 6500 rpm
